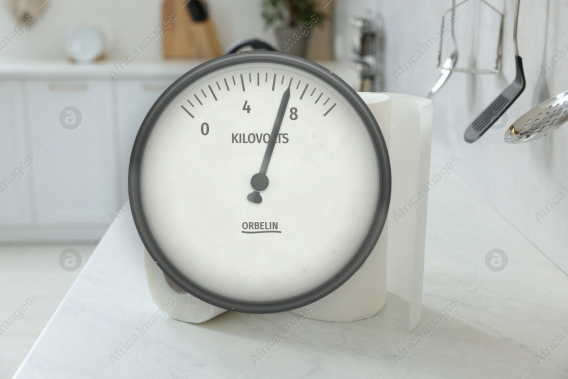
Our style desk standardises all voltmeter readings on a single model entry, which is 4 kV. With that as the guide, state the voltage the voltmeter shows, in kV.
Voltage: 7 kV
